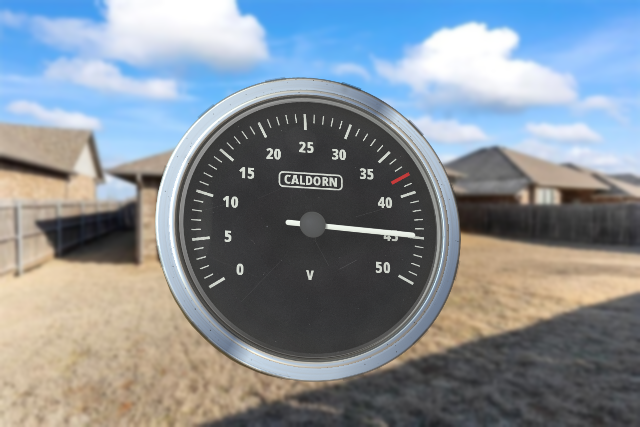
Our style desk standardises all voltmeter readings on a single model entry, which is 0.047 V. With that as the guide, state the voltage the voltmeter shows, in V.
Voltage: 45 V
